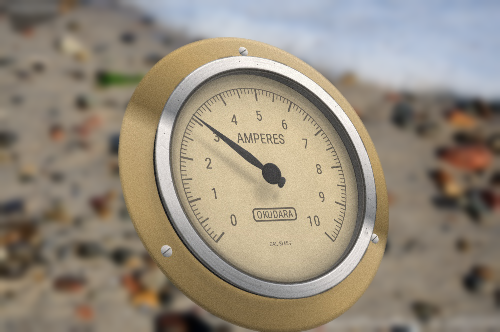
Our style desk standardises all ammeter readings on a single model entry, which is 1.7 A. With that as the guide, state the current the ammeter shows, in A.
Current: 3 A
